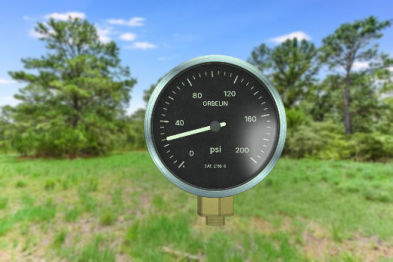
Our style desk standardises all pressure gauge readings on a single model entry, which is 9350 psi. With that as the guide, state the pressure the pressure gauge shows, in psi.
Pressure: 25 psi
